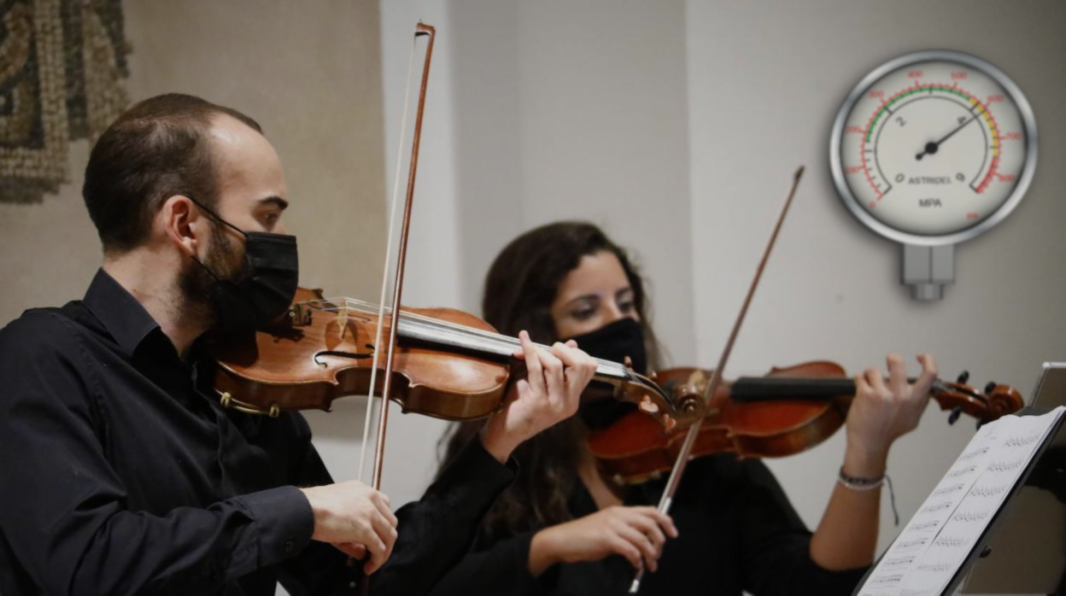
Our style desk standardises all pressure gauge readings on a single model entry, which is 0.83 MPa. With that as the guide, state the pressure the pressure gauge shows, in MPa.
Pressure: 4.2 MPa
